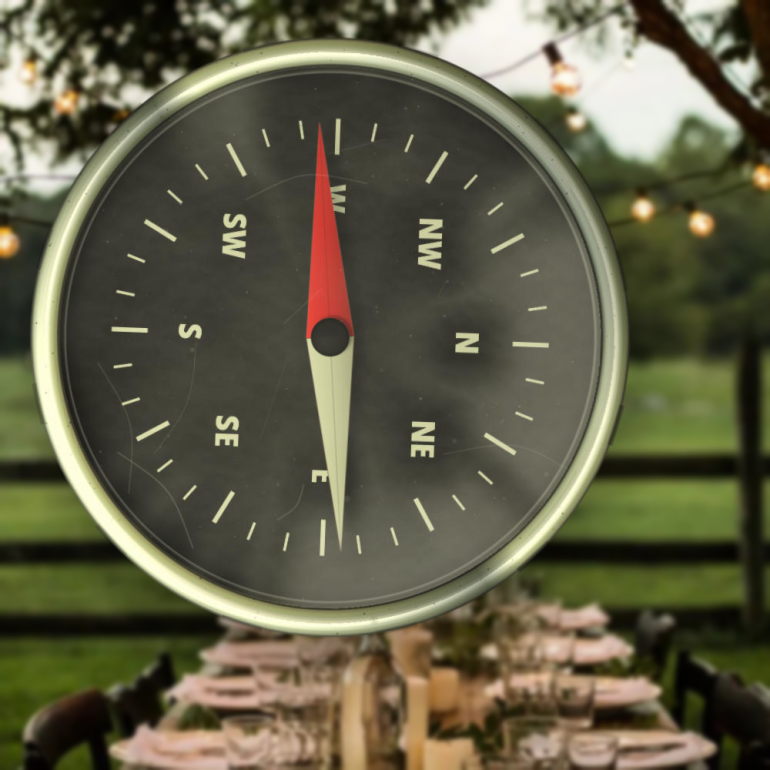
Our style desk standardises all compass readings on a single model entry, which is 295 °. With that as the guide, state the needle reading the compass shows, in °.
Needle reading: 265 °
